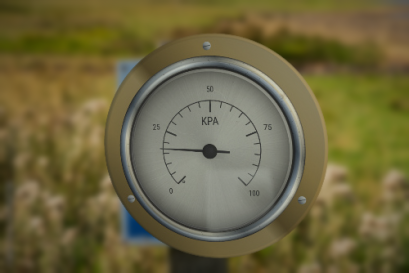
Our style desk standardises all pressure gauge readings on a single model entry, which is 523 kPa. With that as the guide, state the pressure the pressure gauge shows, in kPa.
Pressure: 17.5 kPa
